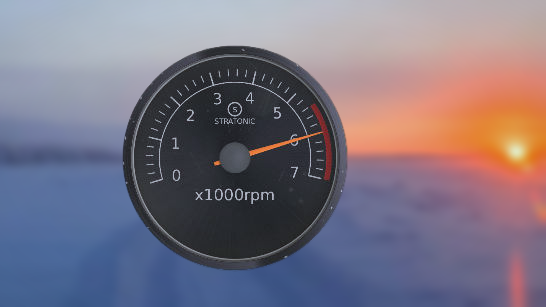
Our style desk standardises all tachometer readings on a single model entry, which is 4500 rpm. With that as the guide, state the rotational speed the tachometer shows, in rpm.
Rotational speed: 6000 rpm
